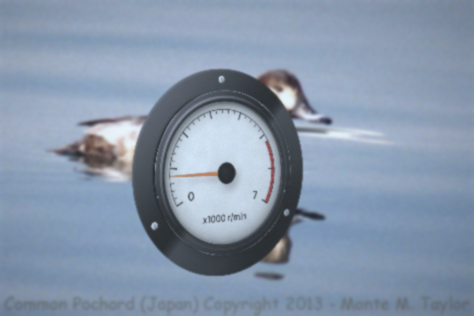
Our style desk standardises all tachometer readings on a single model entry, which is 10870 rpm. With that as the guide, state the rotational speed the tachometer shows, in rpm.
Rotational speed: 800 rpm
